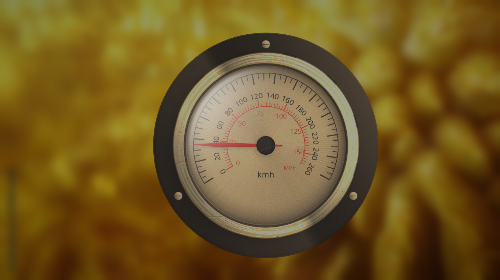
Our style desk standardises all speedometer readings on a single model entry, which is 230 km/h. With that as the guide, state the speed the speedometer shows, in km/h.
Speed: 35 km/h
